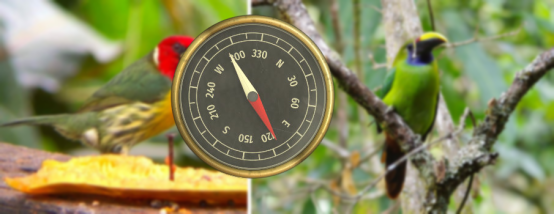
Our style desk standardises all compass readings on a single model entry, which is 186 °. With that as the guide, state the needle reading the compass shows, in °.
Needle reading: 112.5 °
